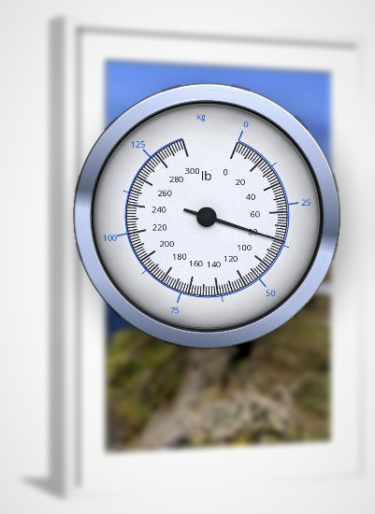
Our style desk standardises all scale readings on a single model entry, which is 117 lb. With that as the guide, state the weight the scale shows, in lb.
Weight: 80 lb
